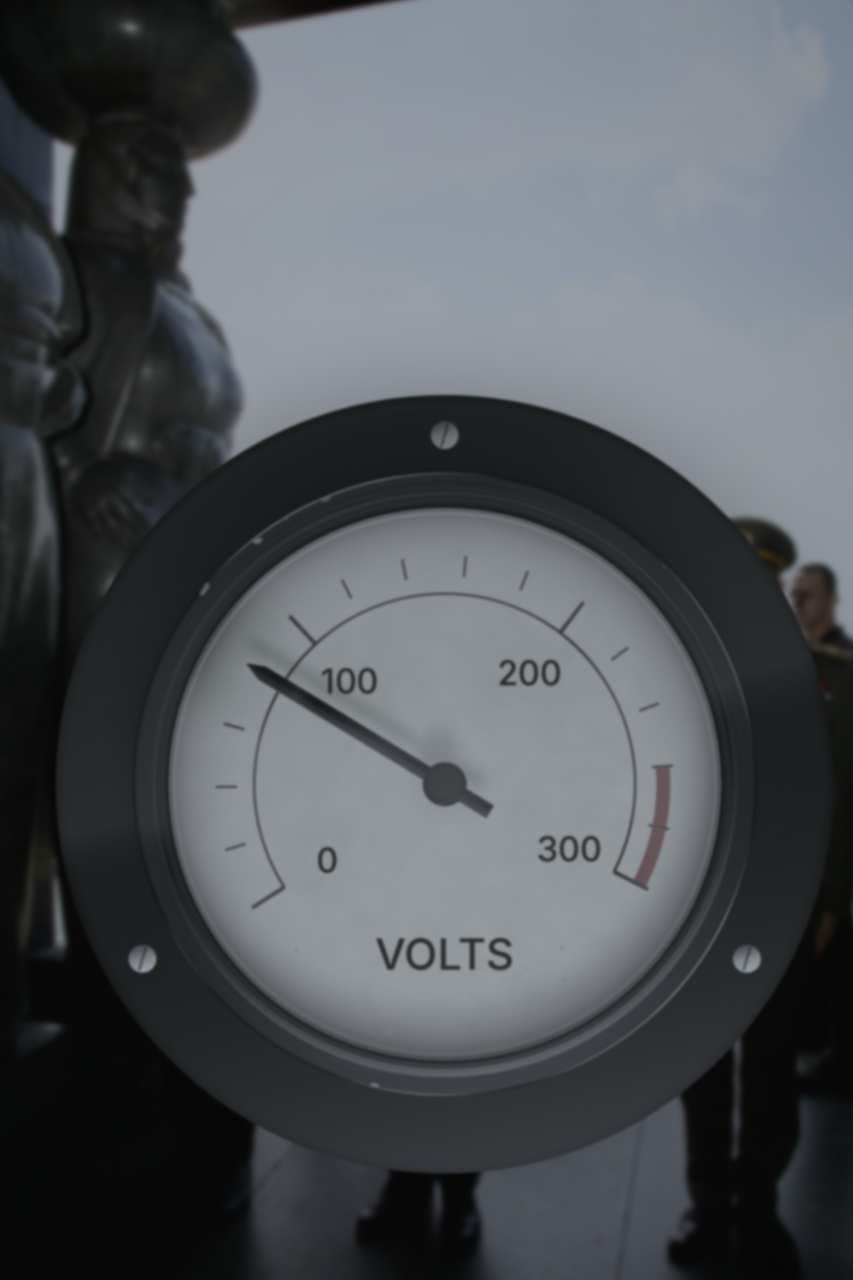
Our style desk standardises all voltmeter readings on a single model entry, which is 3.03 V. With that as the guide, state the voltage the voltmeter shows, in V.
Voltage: 80 V
